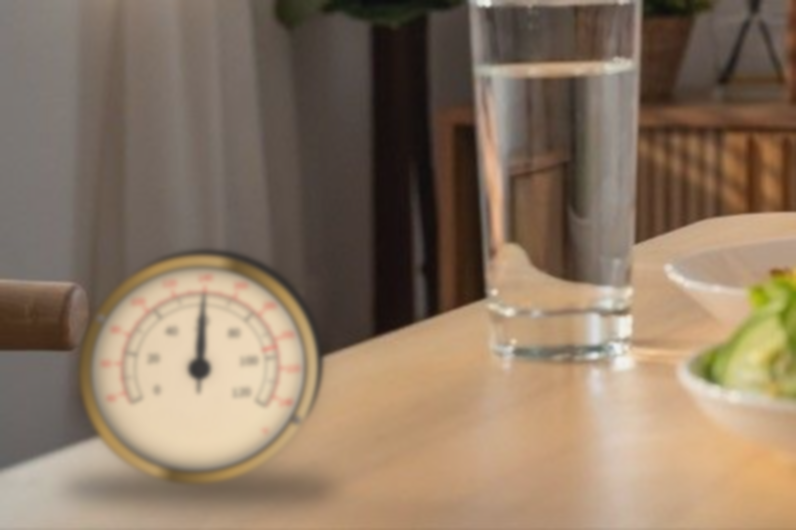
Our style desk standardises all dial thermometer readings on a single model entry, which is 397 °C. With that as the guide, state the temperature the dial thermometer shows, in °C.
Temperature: 60 °C
